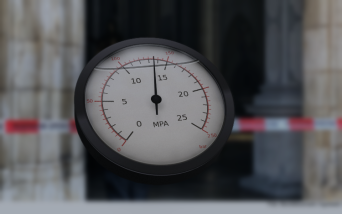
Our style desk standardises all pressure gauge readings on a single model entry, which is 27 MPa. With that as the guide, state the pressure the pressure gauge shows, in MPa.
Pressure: 13.5 MPa
